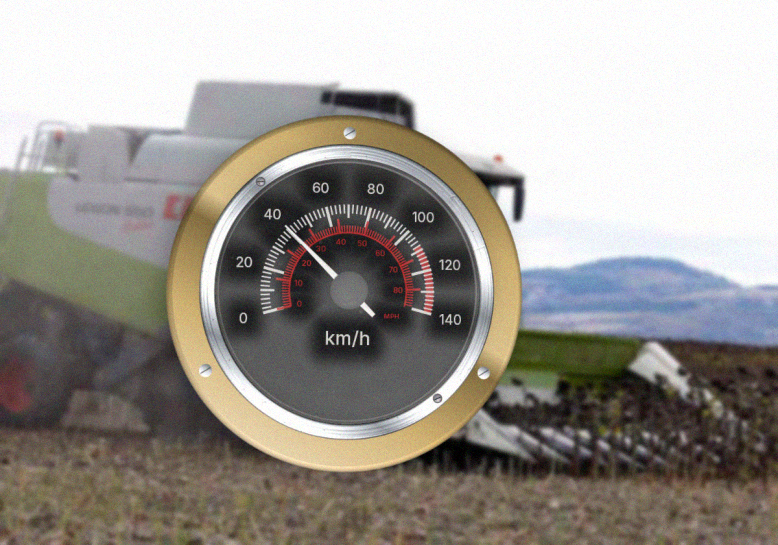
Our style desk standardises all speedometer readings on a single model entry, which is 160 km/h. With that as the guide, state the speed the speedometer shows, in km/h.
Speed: 40 km/h
